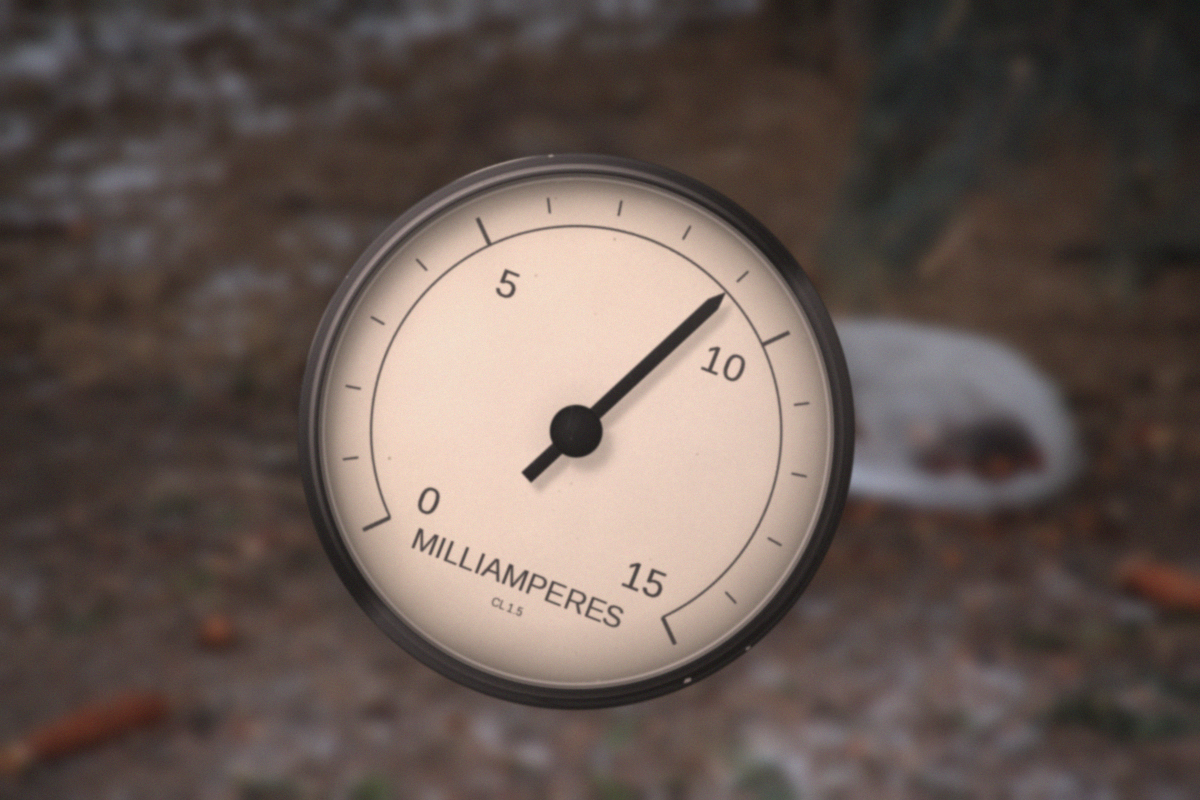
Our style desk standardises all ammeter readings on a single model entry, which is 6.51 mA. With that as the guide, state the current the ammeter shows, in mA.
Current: 9 mA
